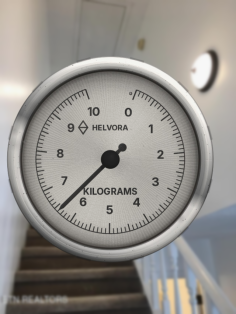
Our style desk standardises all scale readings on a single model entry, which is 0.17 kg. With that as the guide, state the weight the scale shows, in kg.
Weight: 6.4 kg
